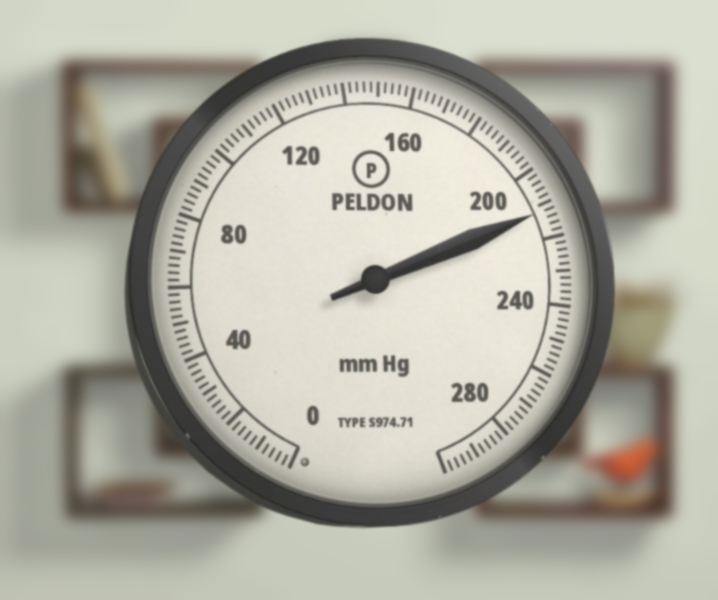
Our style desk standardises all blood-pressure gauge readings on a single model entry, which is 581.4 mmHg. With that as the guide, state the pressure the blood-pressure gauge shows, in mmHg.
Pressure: 212 mmHg
